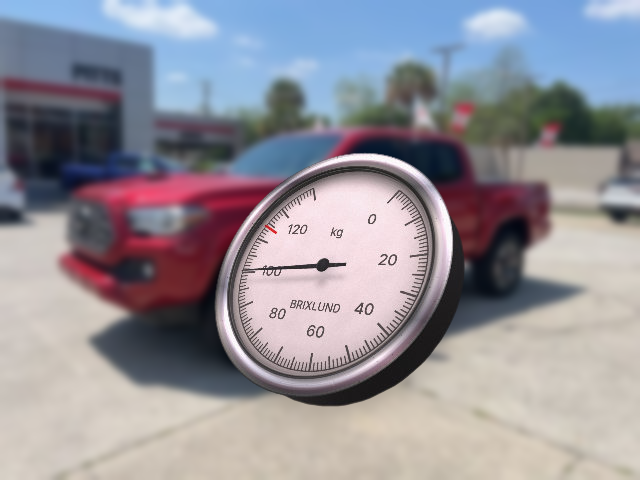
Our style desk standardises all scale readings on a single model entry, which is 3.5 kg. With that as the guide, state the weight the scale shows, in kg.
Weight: 100 kg
